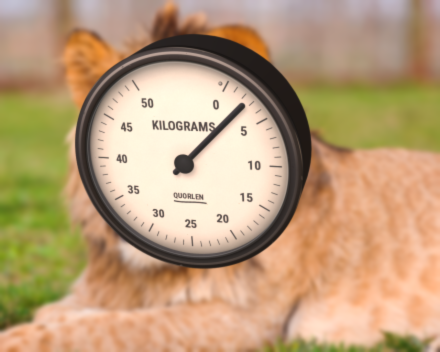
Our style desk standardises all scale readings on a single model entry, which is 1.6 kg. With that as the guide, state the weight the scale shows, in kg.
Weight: 2.5 kg
